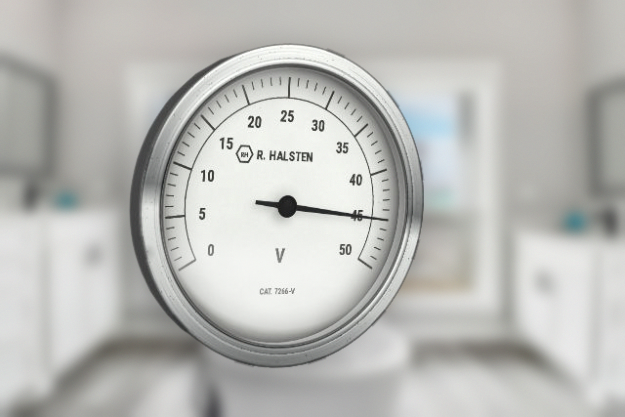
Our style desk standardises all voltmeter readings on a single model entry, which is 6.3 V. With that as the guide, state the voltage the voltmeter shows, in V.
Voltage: 45 V
